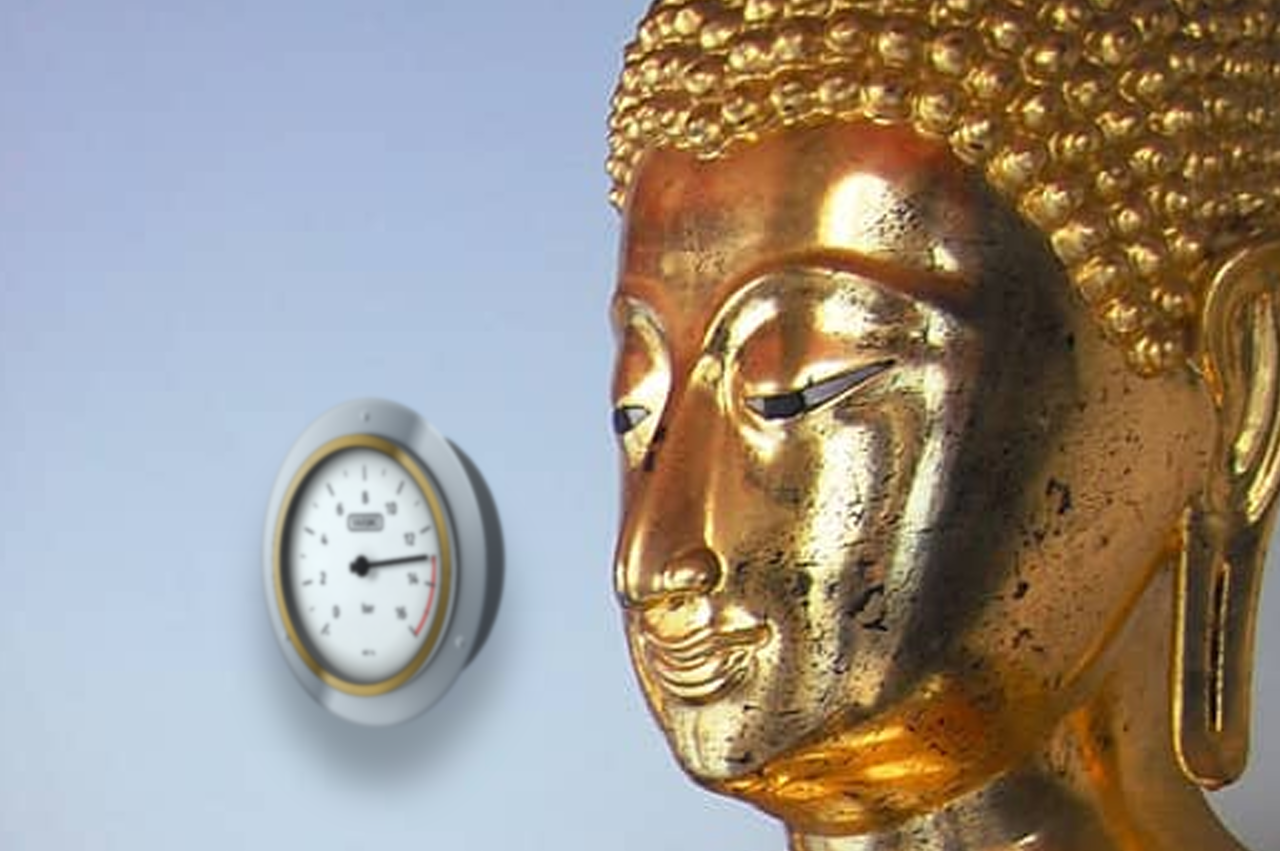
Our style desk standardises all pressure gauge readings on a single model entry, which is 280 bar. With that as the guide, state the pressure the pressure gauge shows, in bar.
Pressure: 13 bar
